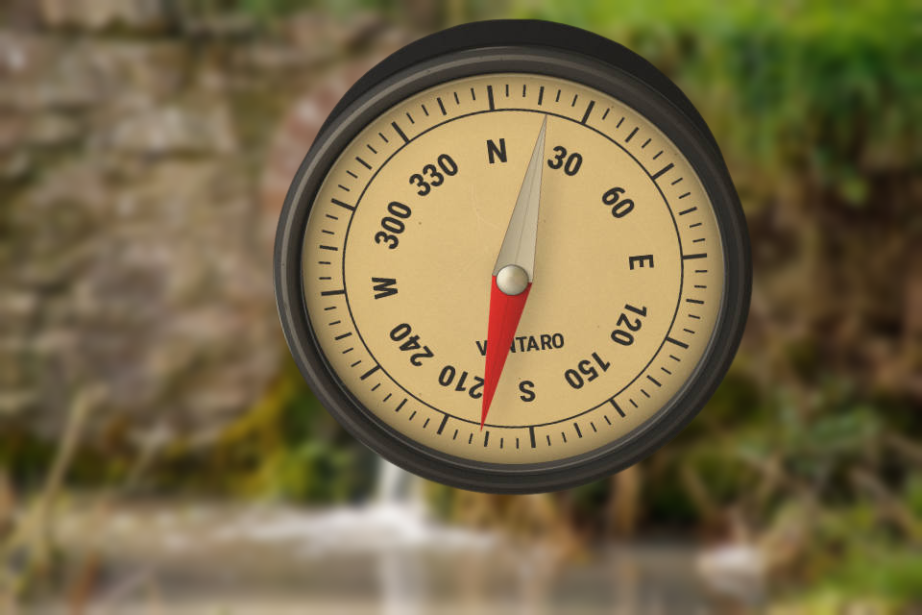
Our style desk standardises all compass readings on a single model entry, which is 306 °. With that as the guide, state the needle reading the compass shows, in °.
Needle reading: 197.5 °
